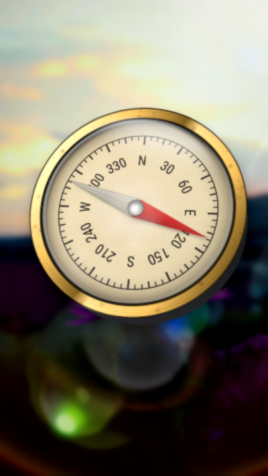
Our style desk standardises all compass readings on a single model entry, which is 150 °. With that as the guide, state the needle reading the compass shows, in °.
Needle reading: 110 °
